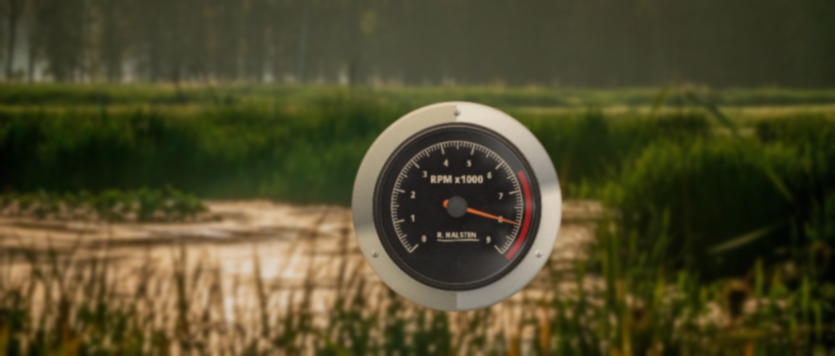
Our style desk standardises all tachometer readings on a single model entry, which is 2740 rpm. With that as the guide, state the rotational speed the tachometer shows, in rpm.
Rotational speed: 8000 rpm
